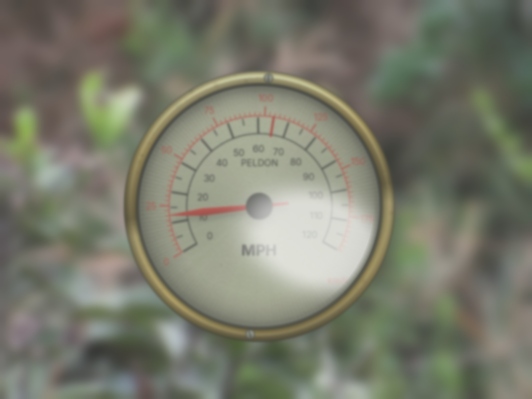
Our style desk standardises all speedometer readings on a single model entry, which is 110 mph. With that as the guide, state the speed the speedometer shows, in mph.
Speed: 12.5 mph
